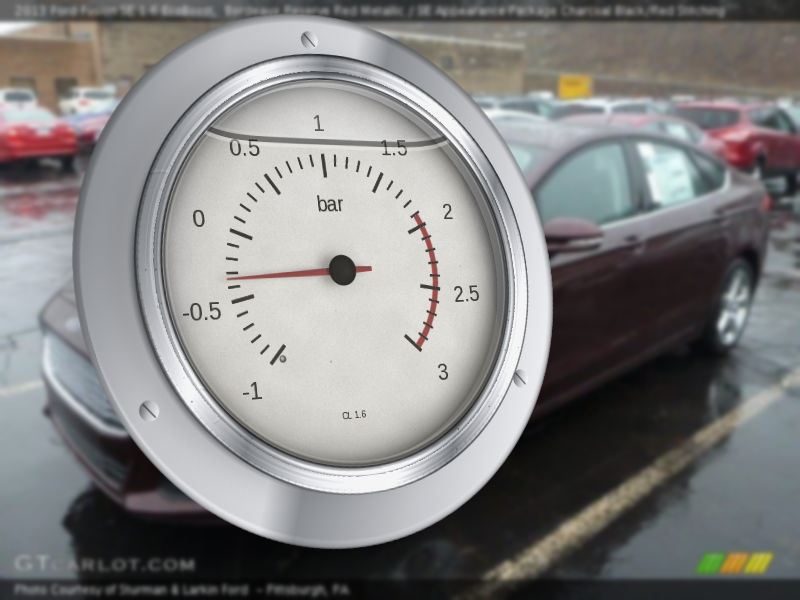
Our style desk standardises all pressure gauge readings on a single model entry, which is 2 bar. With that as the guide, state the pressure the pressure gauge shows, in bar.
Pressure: -0.35 bar
